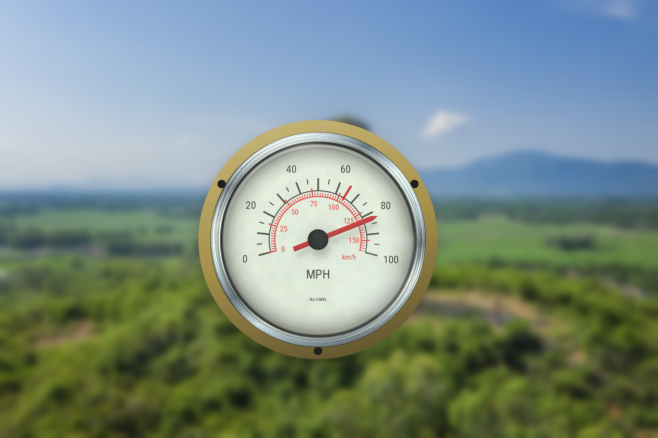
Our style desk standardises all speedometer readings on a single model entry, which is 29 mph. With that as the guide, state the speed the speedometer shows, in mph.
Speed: 82.5 mph
